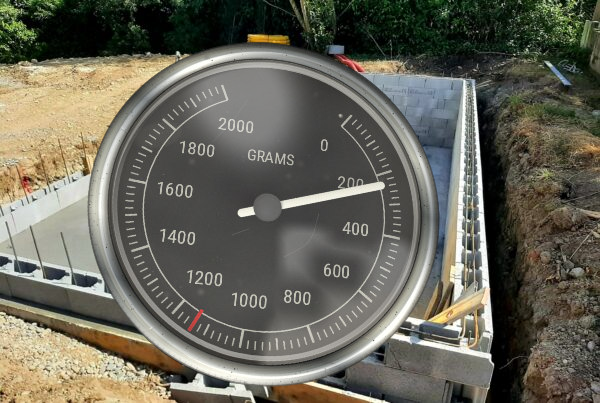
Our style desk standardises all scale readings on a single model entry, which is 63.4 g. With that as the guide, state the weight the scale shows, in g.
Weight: 240 g
